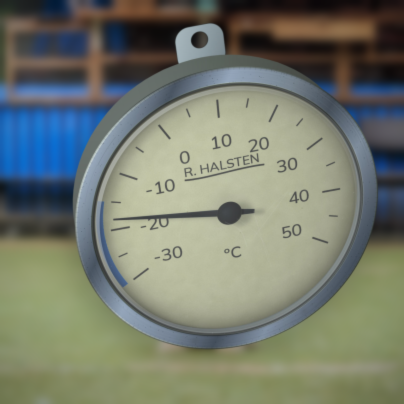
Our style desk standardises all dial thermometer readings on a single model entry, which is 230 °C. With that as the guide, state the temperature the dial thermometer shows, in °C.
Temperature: -17.5 °C
